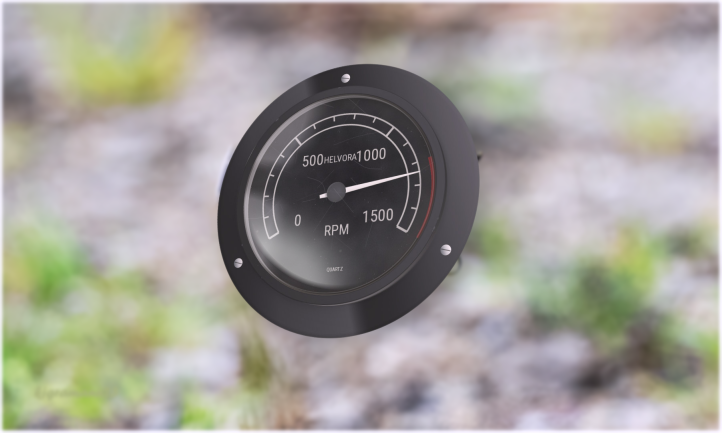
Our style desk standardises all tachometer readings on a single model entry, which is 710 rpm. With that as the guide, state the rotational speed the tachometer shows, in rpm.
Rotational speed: 1250 rpm
